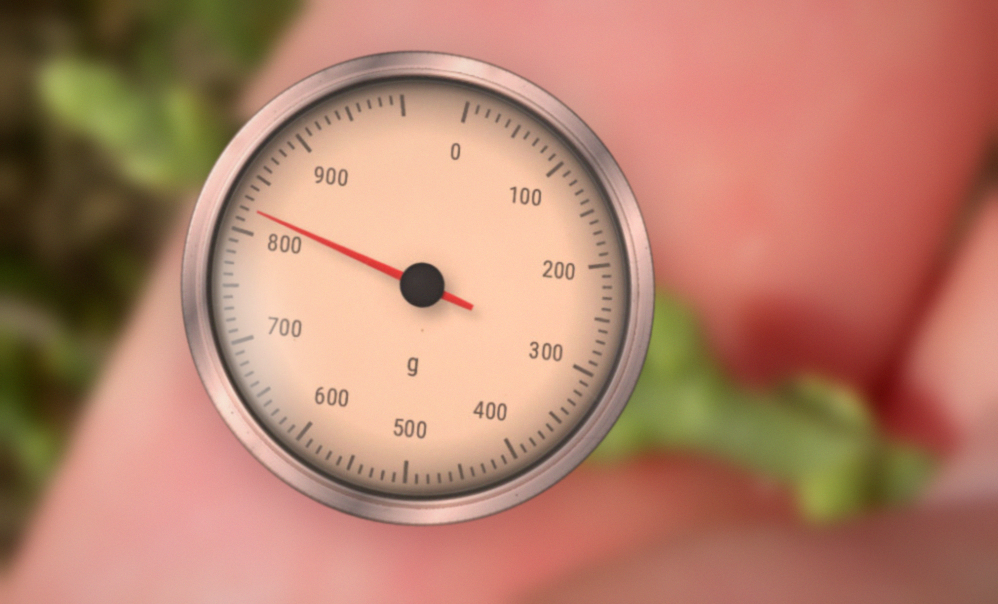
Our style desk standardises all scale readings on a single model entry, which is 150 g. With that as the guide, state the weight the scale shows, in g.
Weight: 820 g
